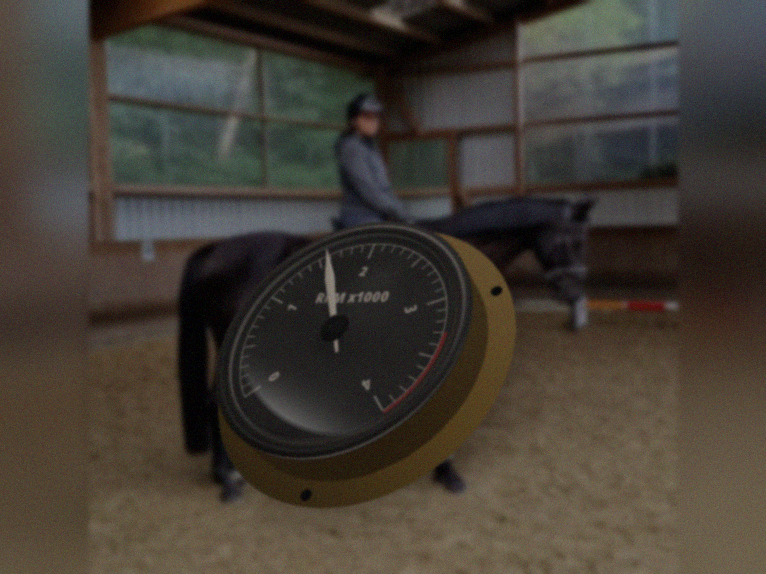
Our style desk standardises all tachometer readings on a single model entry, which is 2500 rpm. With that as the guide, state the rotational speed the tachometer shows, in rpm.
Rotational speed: 1600 rpm
